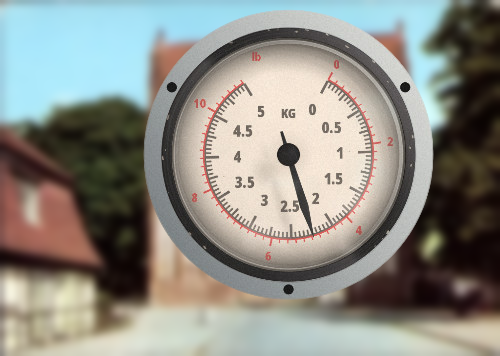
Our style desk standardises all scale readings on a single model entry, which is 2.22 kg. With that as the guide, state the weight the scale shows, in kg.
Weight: 2.25 kg
